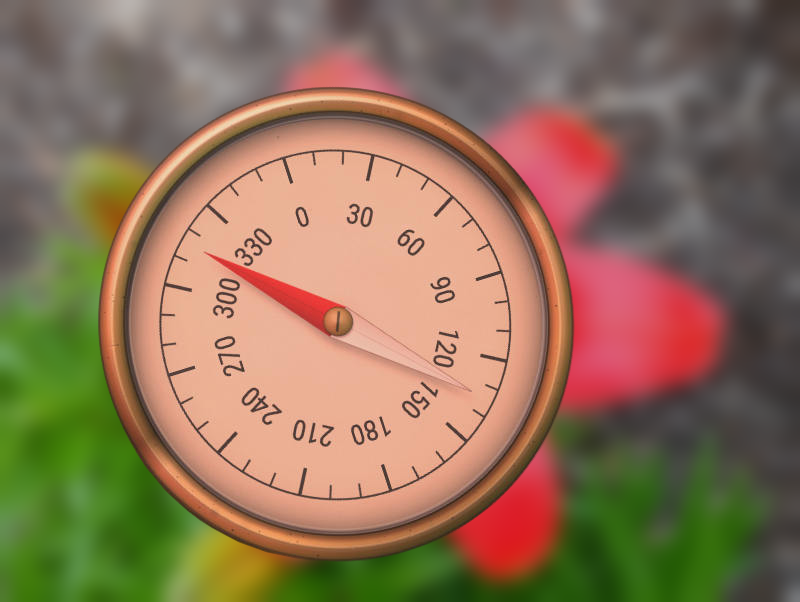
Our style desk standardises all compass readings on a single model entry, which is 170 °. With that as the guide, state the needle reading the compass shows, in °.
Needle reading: 315 °
